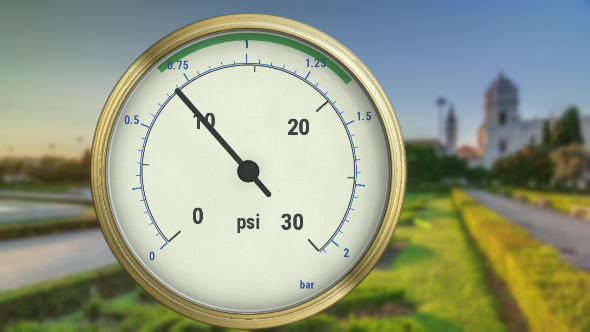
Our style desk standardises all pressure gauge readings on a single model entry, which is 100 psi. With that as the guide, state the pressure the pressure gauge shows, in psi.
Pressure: 10 psi
